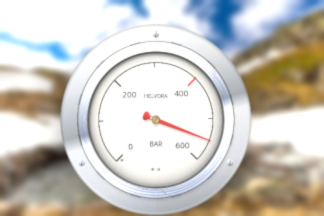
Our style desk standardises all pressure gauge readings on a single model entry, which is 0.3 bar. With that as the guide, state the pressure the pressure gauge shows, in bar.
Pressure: 550 bar
